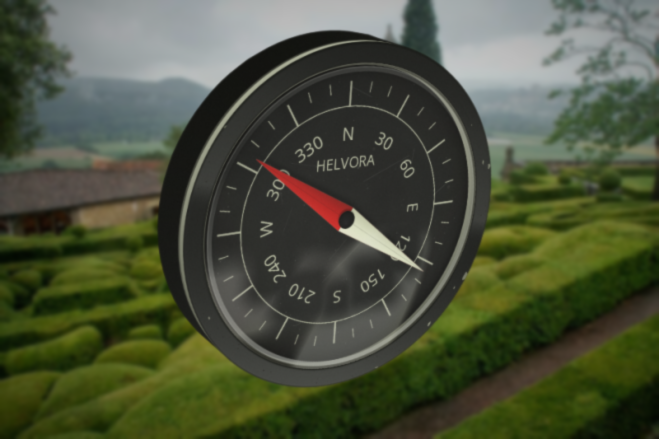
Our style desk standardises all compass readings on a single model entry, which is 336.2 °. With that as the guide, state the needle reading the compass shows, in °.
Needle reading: 305 °
